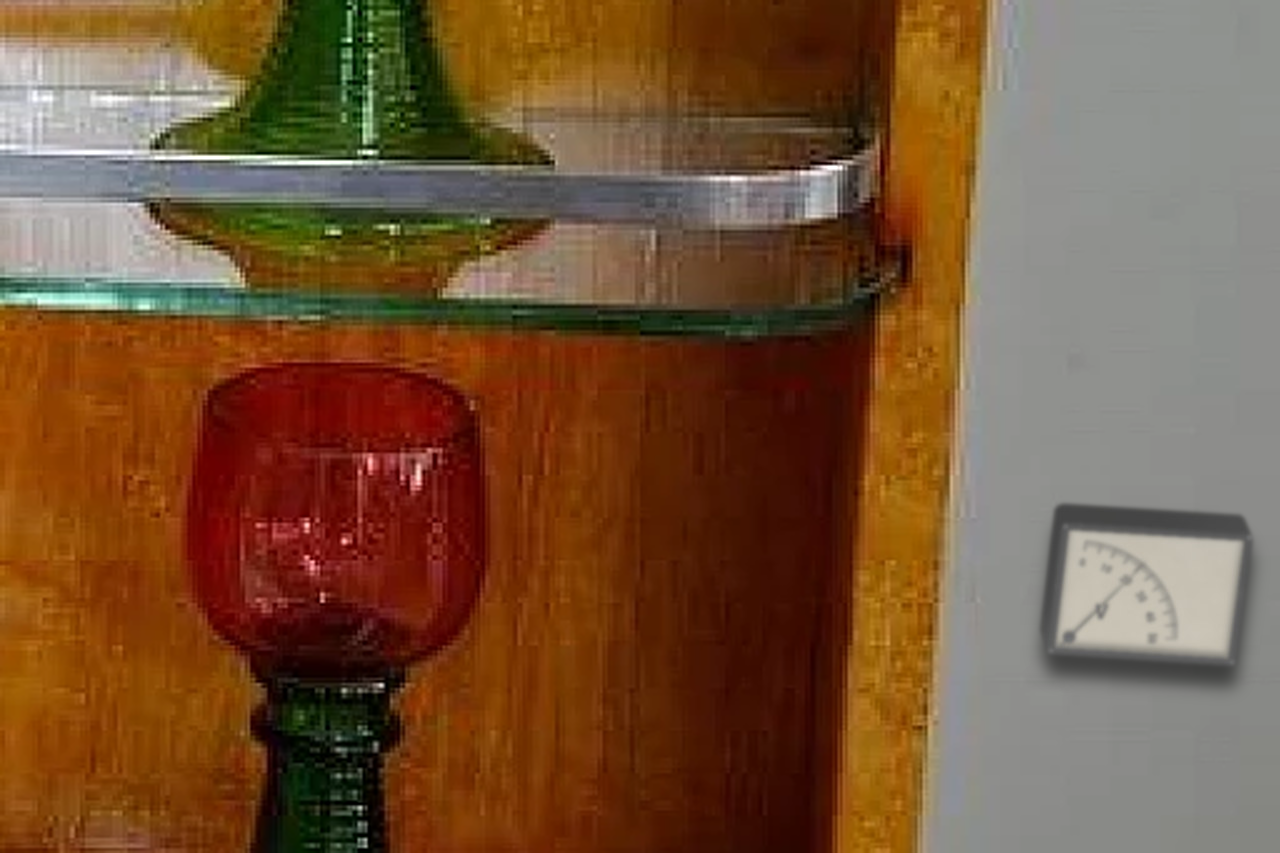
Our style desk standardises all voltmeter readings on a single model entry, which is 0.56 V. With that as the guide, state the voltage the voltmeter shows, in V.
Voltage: 20 V
